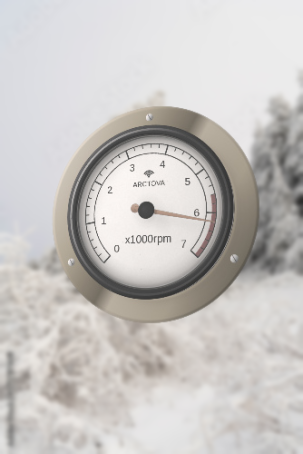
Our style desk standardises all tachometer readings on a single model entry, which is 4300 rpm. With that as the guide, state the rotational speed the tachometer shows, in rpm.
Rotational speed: 6200 rpm
